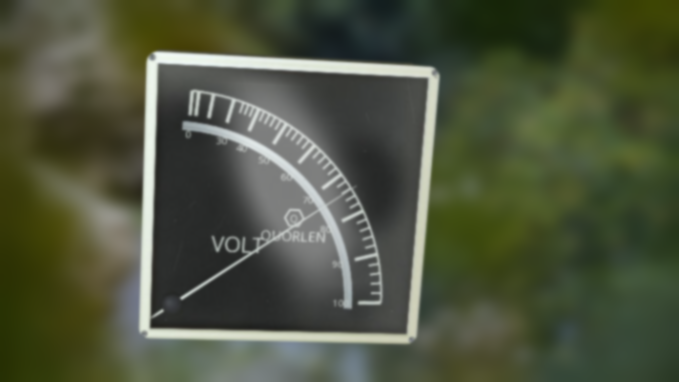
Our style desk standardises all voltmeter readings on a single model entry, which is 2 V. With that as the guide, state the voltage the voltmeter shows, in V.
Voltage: 74 V
